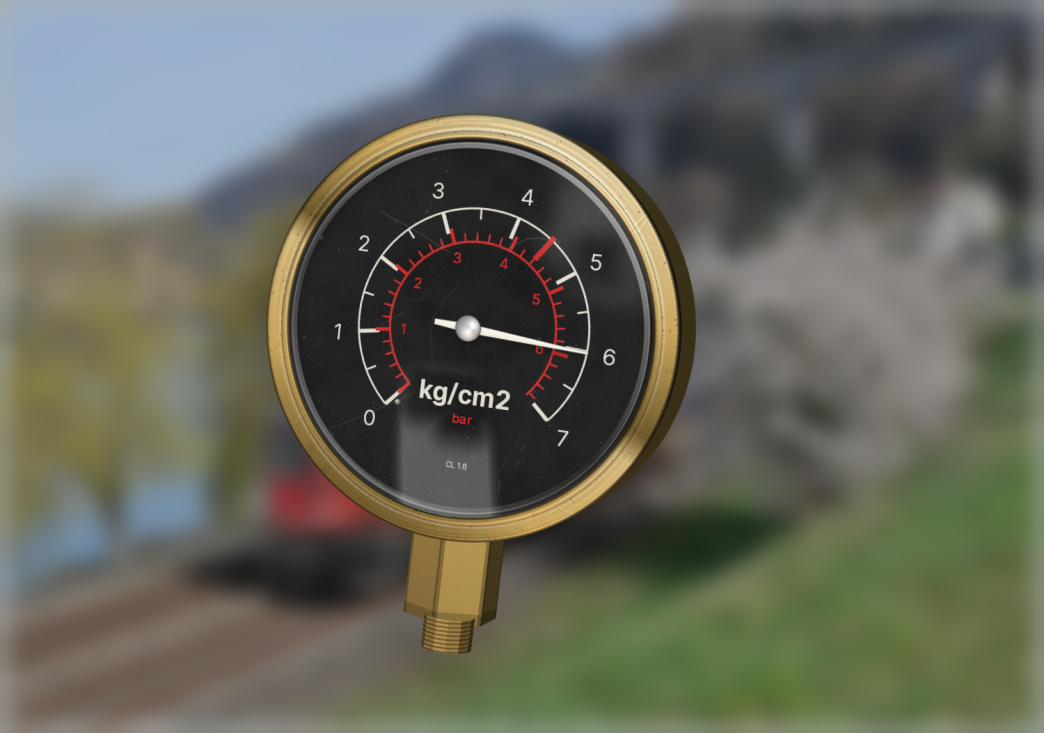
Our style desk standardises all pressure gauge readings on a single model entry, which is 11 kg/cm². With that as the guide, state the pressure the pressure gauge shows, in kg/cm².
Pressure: 6 kg/cm²
